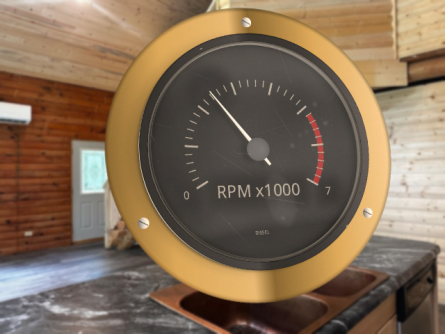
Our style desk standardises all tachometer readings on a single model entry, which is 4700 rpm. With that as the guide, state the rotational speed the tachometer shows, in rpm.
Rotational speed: 2400 rpm
